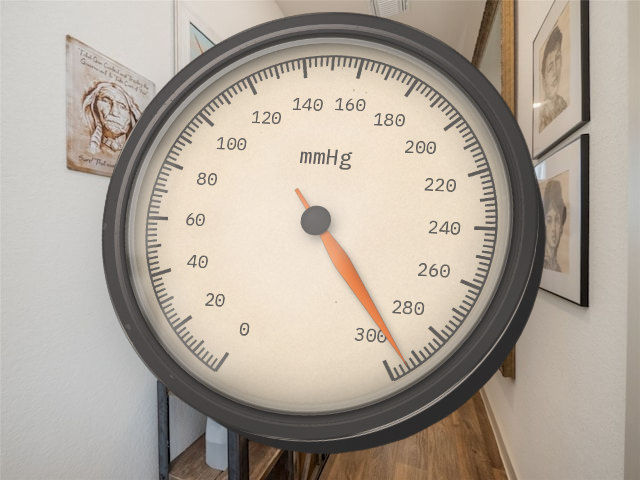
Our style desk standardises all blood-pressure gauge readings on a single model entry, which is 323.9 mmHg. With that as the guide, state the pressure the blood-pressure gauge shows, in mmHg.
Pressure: 294 mmHg
